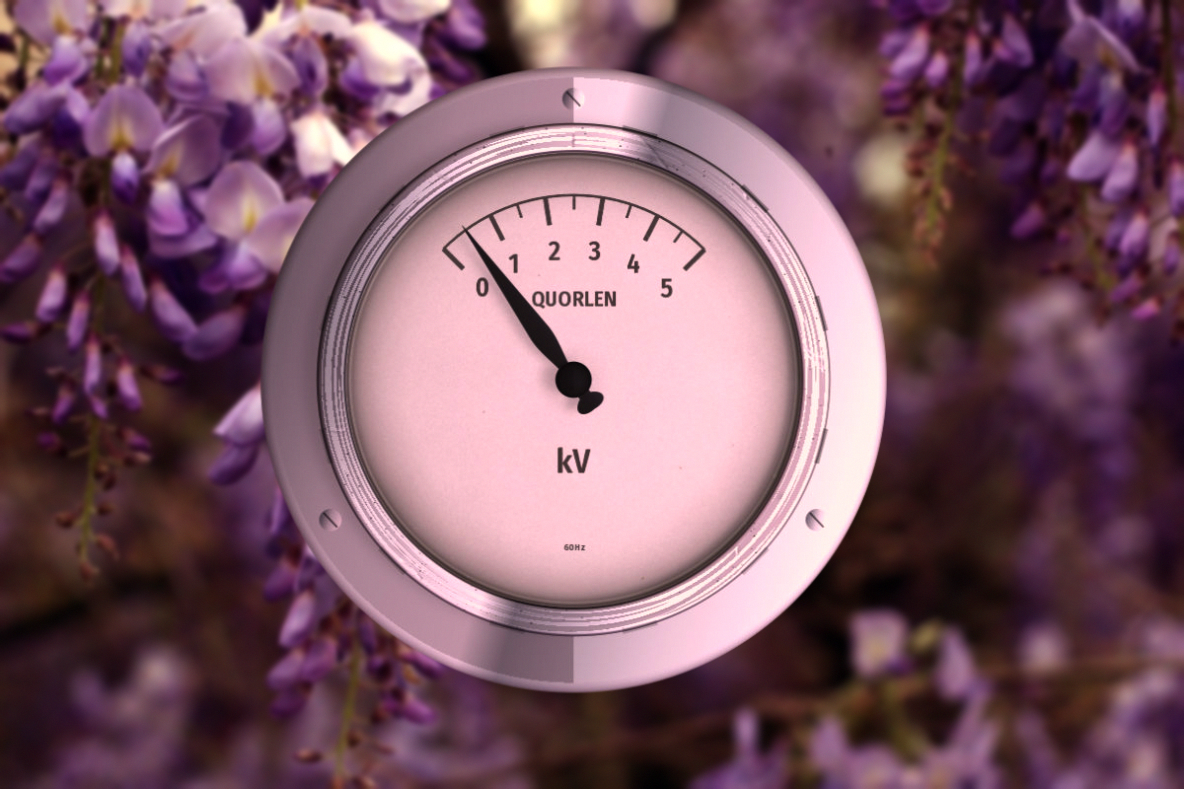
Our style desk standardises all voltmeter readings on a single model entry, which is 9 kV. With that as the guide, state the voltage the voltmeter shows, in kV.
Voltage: 0.5 kV
